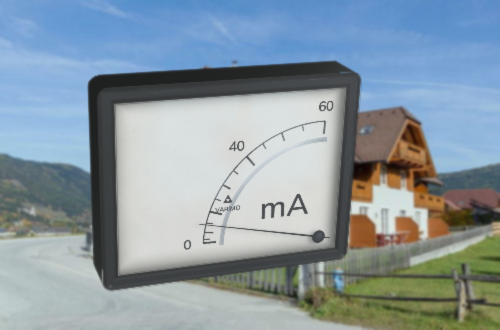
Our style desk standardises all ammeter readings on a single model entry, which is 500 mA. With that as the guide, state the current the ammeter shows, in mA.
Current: 15 mA
